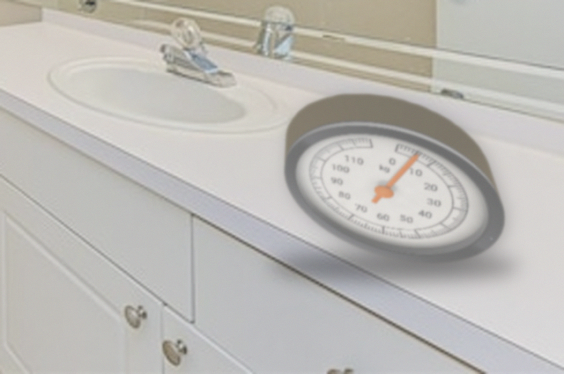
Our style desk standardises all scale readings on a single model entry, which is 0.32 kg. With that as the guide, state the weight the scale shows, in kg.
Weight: 5 kg
